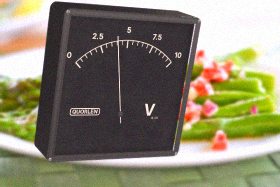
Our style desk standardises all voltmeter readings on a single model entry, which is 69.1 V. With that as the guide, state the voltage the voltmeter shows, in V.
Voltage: 4 V
